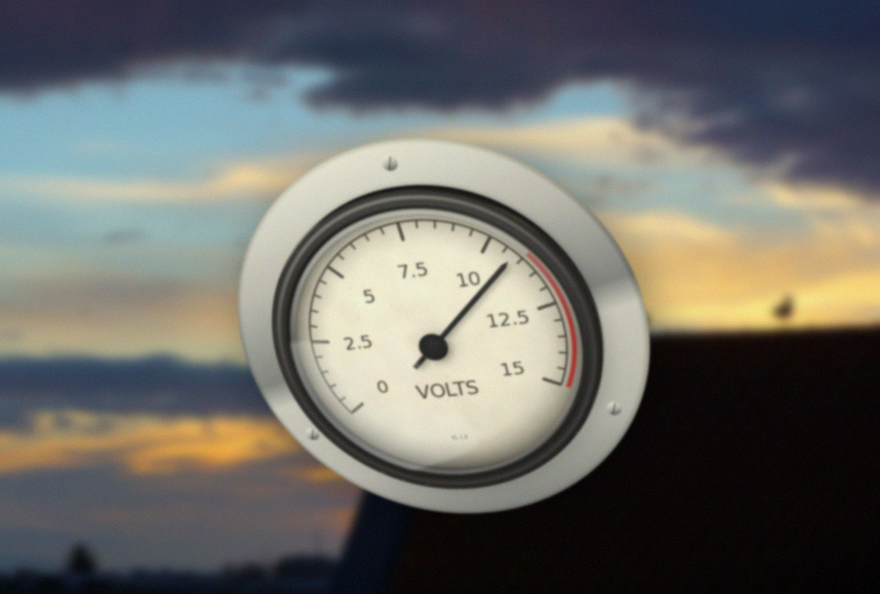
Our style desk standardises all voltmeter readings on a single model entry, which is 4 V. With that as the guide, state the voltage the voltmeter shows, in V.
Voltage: 10.75 V
